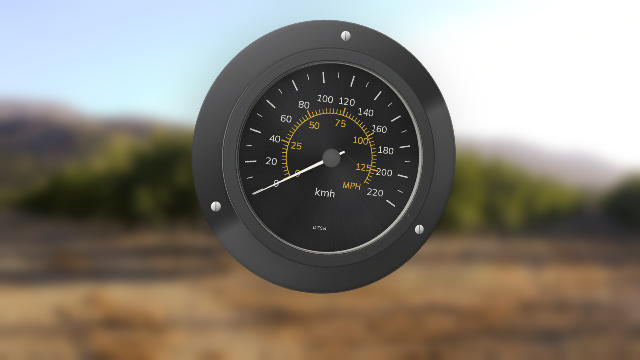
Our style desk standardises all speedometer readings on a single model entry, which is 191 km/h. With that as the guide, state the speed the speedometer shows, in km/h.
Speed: 0 km/h
